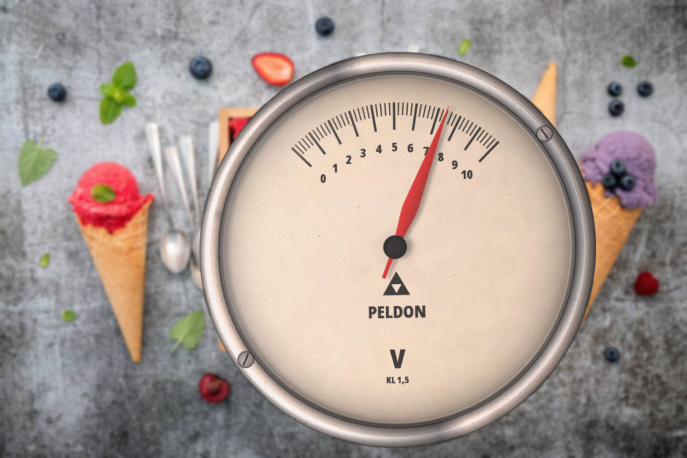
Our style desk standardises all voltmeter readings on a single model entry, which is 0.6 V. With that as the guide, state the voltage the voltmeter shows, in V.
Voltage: 7.4 V
